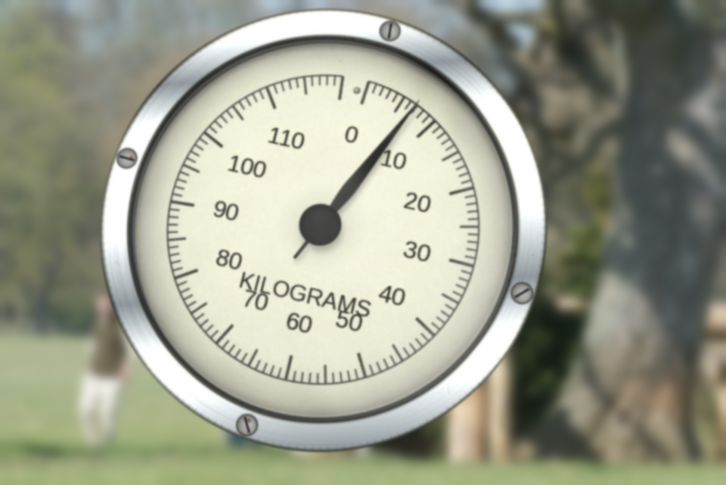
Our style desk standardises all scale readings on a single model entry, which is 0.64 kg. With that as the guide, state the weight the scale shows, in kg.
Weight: 7 kg
